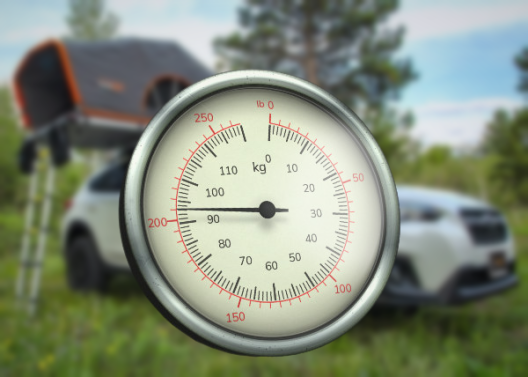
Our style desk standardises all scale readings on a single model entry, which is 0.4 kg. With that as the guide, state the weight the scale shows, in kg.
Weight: 93 kg
